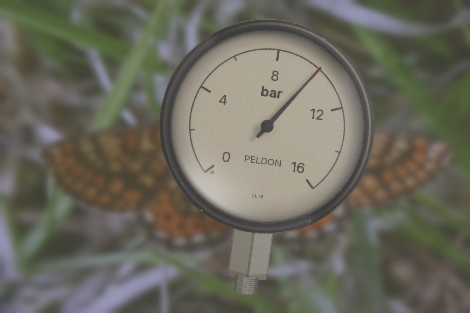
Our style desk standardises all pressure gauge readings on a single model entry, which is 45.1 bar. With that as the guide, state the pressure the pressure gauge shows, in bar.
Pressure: 10 bar
